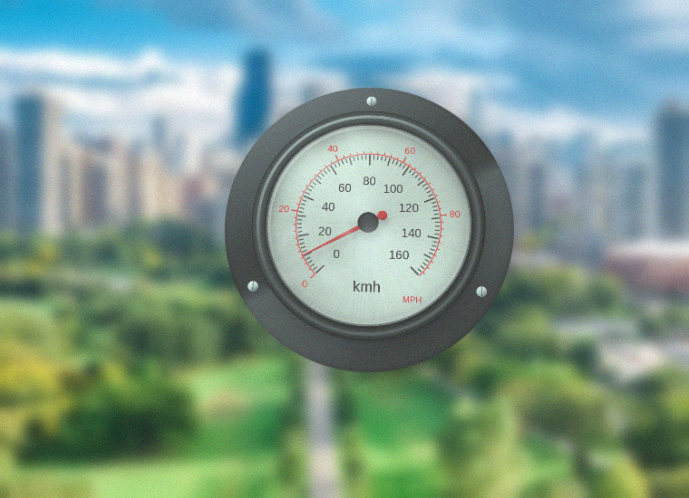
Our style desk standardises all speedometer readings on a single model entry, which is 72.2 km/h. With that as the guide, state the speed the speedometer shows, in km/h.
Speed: 10 km/h
